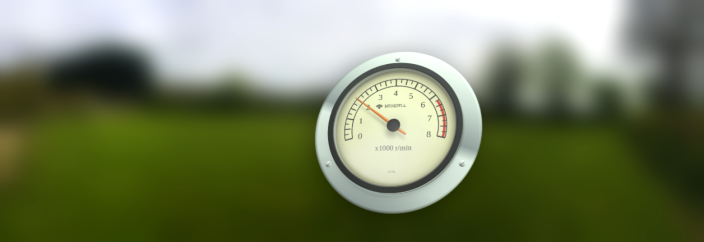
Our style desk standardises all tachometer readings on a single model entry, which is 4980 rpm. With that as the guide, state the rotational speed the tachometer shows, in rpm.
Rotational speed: 2000 rpm
